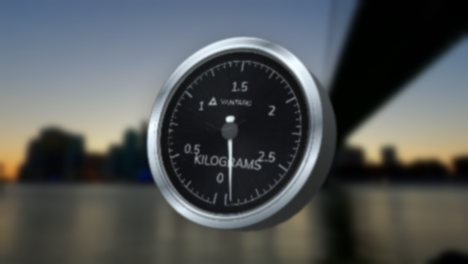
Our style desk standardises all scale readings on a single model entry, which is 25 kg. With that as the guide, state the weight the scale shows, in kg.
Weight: 2.95 kg
